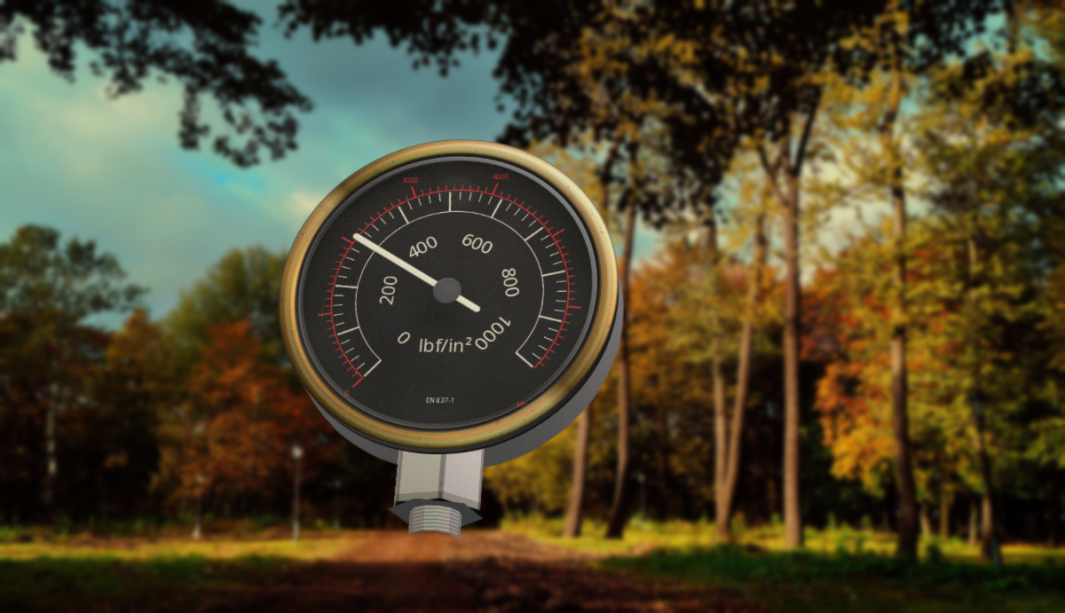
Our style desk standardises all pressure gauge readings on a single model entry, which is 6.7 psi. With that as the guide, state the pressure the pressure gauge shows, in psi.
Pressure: 300 psi
